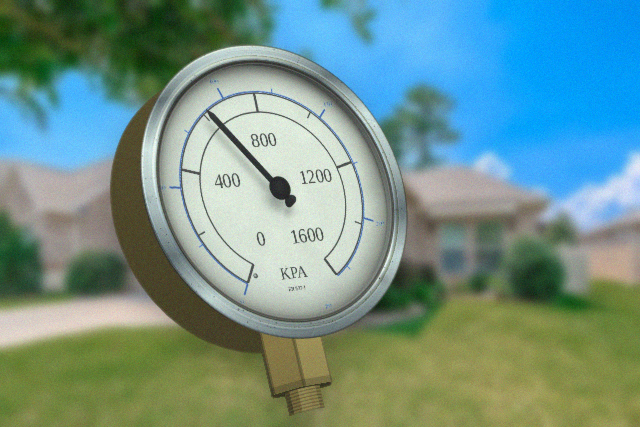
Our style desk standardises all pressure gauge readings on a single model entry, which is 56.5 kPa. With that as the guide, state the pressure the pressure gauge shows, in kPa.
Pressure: 600 kPa
